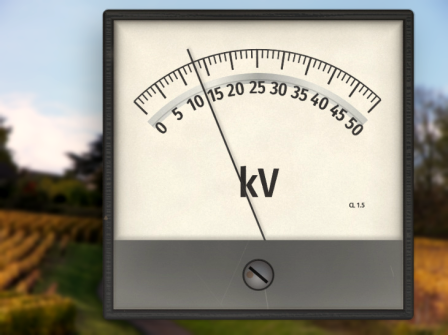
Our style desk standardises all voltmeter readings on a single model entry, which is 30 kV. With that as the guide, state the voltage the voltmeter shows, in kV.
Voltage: 13 kV
